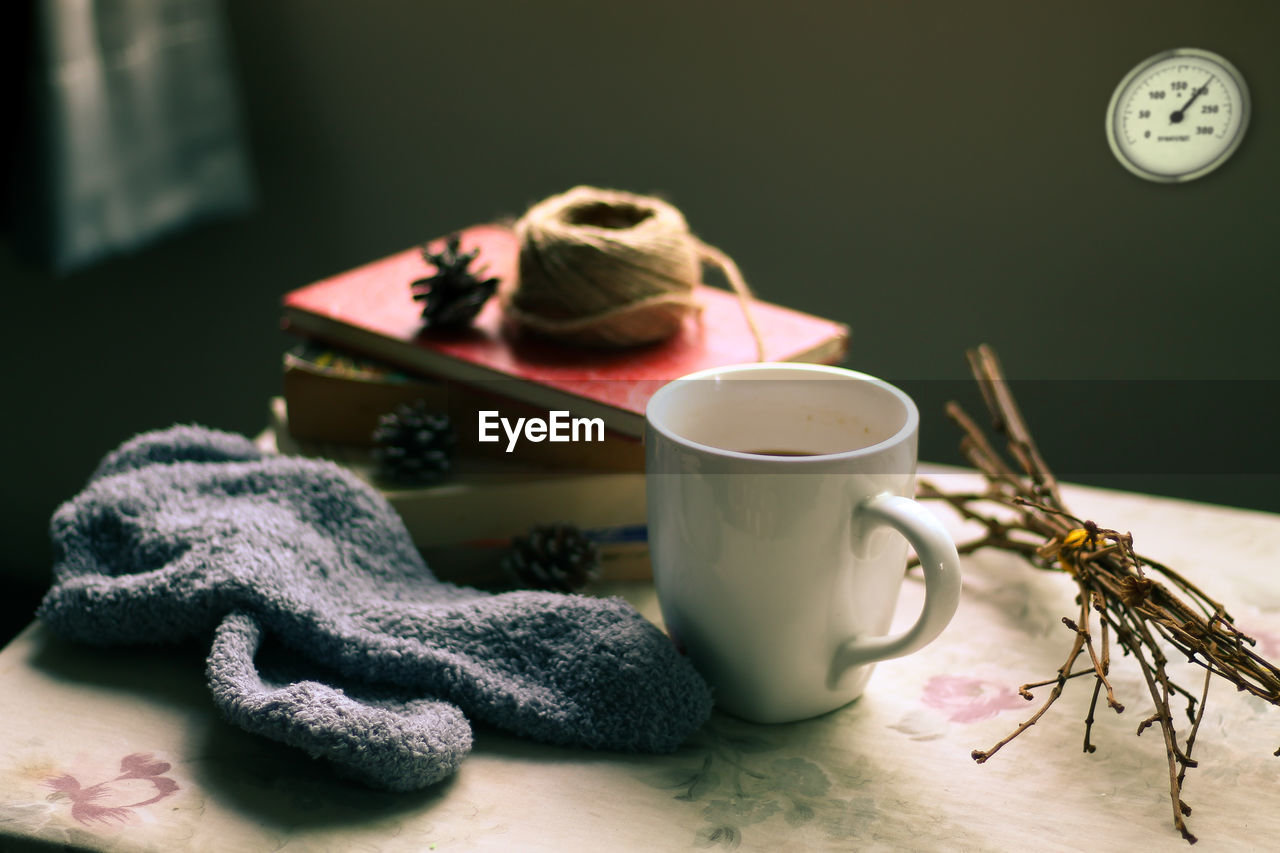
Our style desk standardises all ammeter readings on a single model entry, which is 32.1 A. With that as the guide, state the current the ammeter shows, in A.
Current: 200 A
